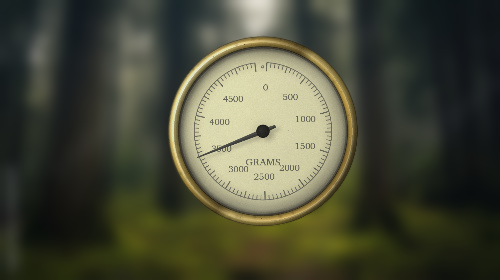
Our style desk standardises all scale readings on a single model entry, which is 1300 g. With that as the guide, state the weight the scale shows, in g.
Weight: 3500 g
